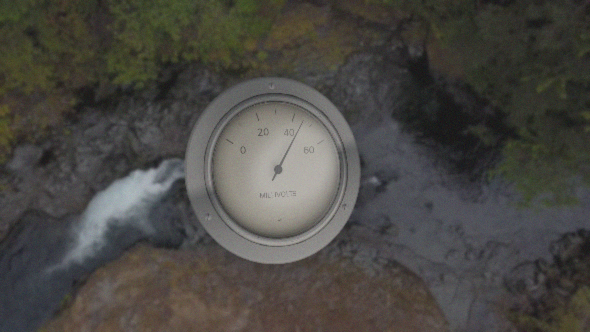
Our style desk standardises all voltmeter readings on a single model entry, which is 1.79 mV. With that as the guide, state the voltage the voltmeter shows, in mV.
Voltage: 45 mV
